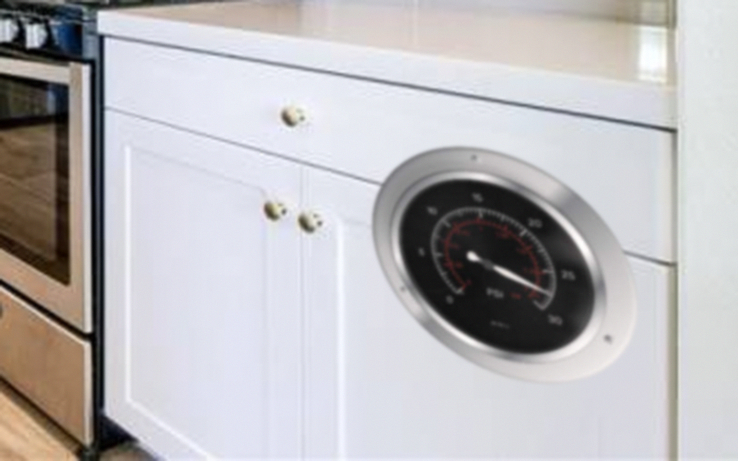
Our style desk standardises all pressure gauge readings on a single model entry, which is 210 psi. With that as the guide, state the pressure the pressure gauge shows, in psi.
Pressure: 27.5 psi
